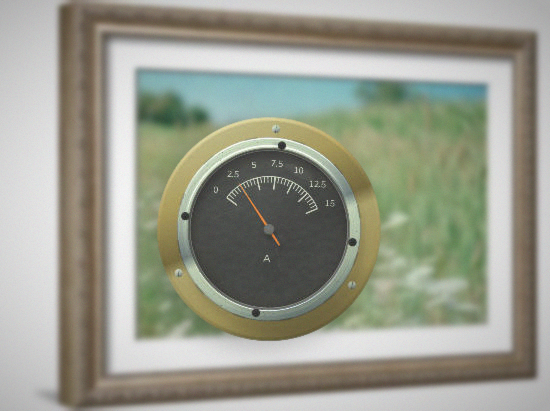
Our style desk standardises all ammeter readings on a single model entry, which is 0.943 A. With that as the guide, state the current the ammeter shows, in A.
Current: 2.5 A
